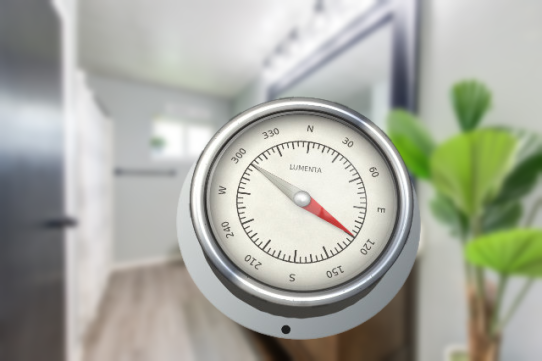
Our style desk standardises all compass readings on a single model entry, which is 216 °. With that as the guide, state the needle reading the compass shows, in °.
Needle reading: 120 °
